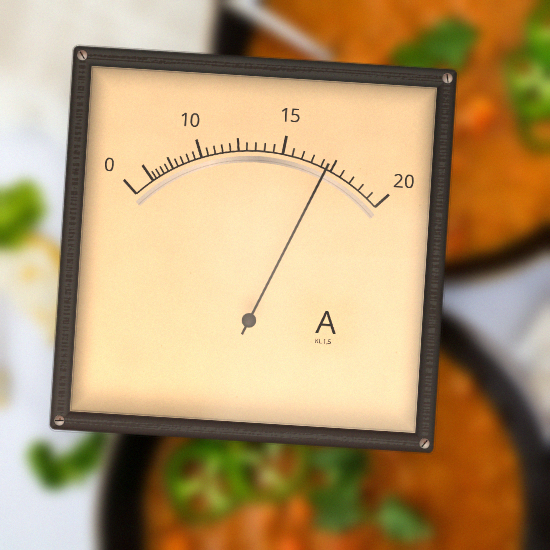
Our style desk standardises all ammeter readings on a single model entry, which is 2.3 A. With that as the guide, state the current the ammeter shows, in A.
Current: 17.25 A
